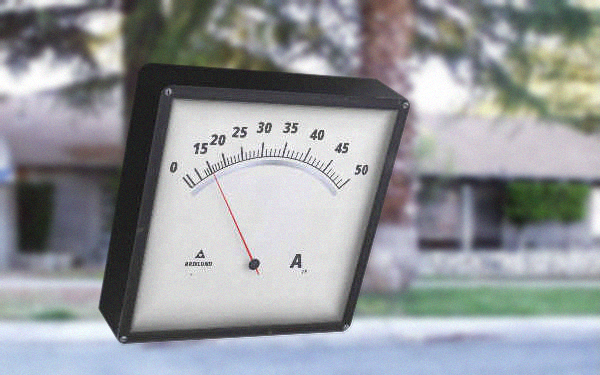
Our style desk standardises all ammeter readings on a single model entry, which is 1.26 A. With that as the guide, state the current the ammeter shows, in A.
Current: 15 A
